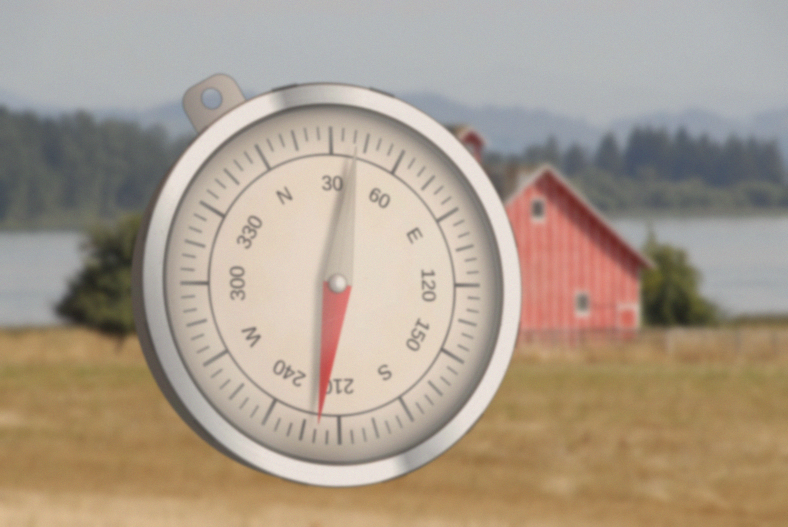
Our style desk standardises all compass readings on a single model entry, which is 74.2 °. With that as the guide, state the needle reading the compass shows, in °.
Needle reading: 220 °
